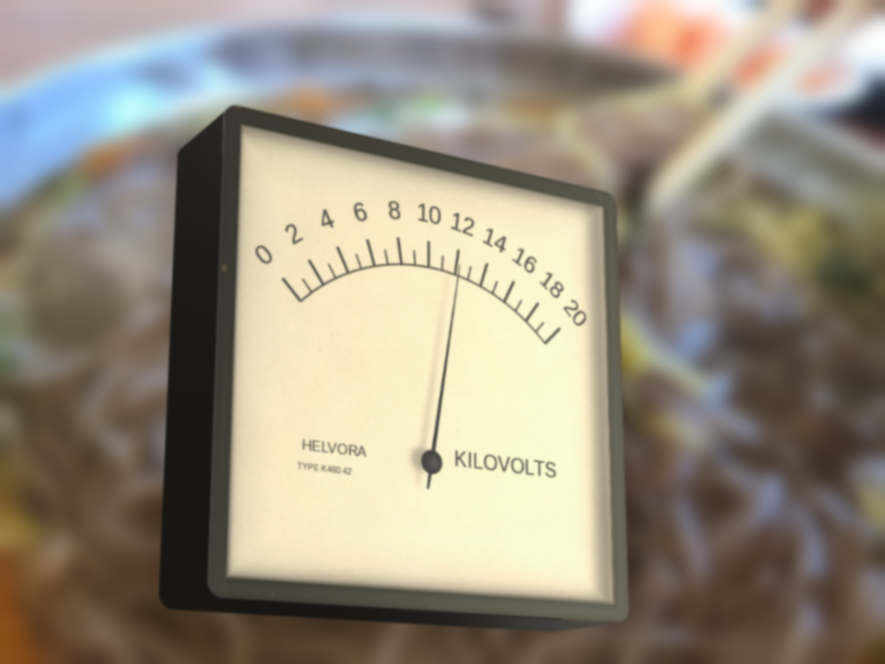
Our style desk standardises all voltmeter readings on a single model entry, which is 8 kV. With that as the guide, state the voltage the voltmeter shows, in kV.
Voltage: 12 kV
